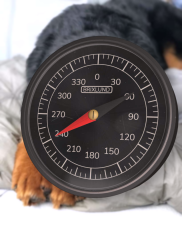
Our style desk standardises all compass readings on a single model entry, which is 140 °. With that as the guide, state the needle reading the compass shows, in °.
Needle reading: 240 °
